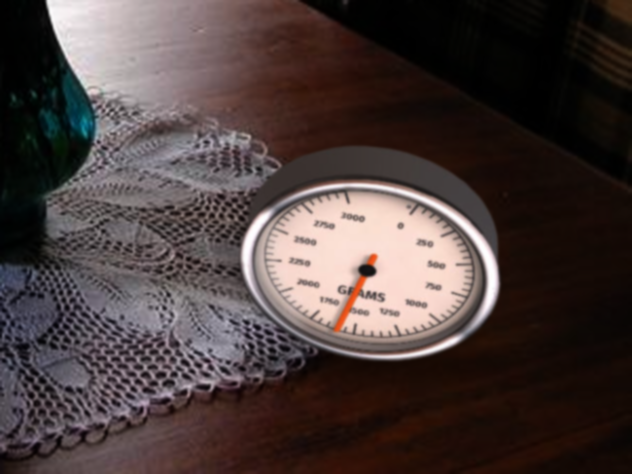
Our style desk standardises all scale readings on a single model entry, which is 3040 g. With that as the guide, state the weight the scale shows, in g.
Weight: 1600 g
